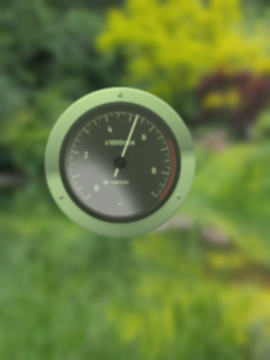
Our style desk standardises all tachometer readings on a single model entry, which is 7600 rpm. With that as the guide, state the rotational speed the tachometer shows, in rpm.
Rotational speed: 5250 rpm
